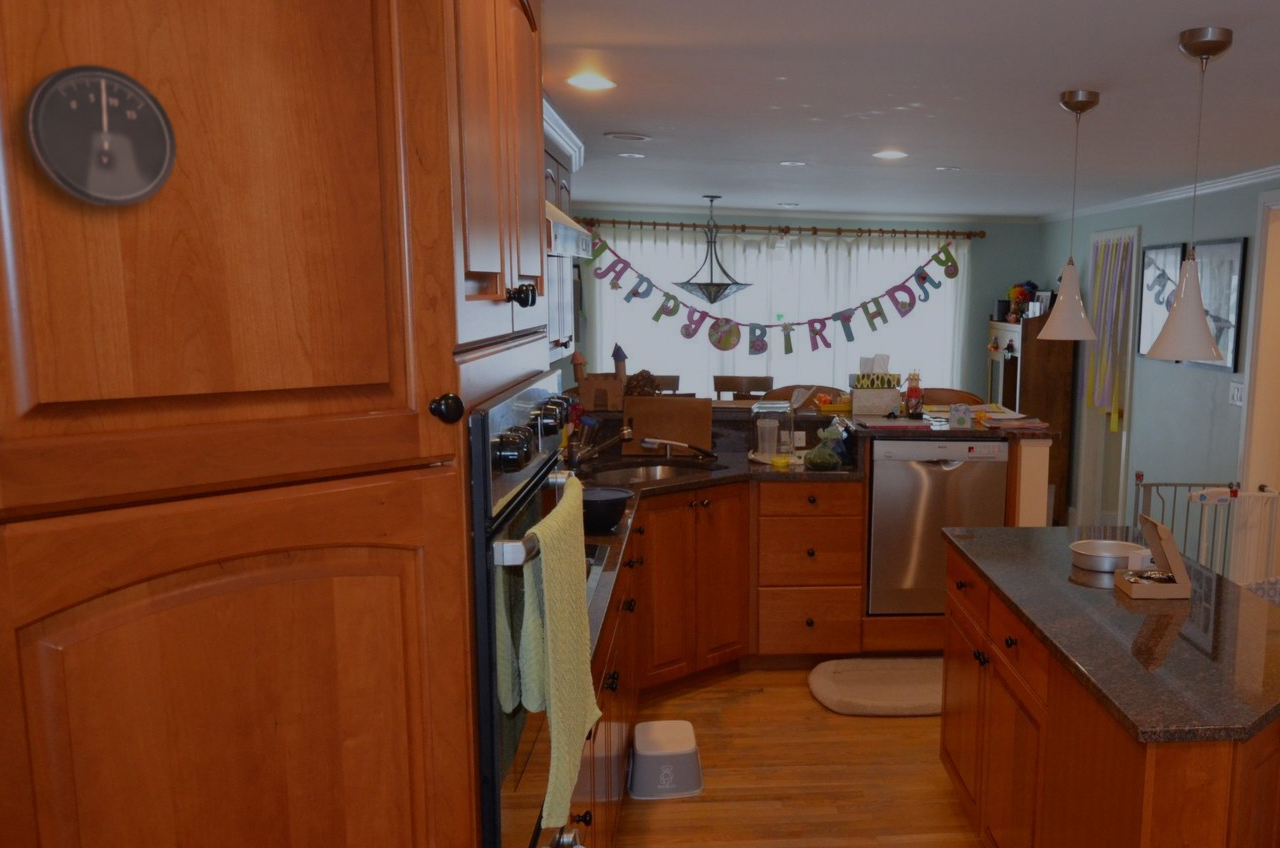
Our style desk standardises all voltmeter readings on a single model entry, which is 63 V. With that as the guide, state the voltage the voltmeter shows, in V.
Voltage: 7.5 V
